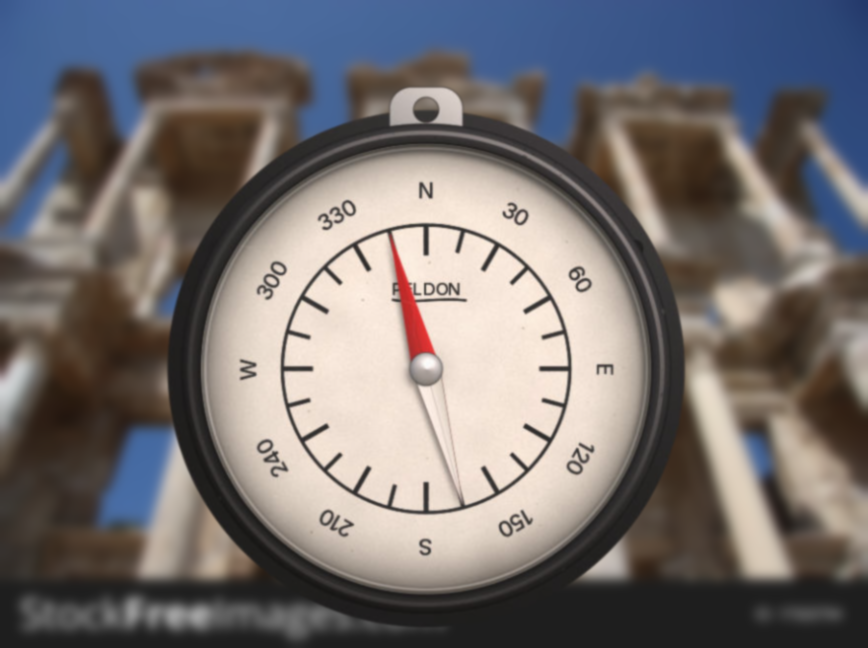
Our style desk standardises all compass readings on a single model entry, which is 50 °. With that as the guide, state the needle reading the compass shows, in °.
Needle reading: 345 °
